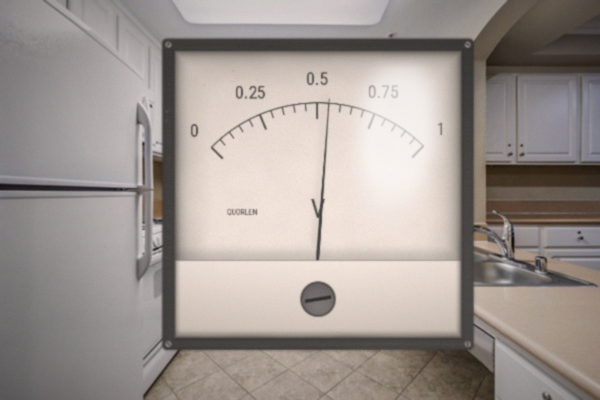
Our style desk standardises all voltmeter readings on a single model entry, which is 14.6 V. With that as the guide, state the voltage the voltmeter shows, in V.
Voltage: 0.55 V
